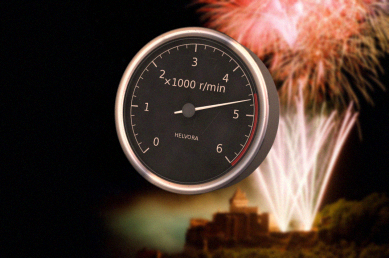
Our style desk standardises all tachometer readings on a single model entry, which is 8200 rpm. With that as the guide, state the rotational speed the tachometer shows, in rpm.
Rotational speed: 4700 rpm
